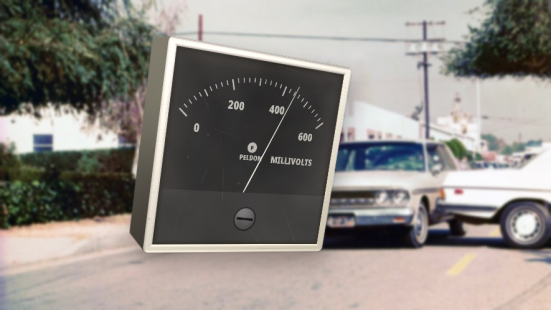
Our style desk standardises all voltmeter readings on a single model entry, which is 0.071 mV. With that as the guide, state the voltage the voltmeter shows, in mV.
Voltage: 440 mV
